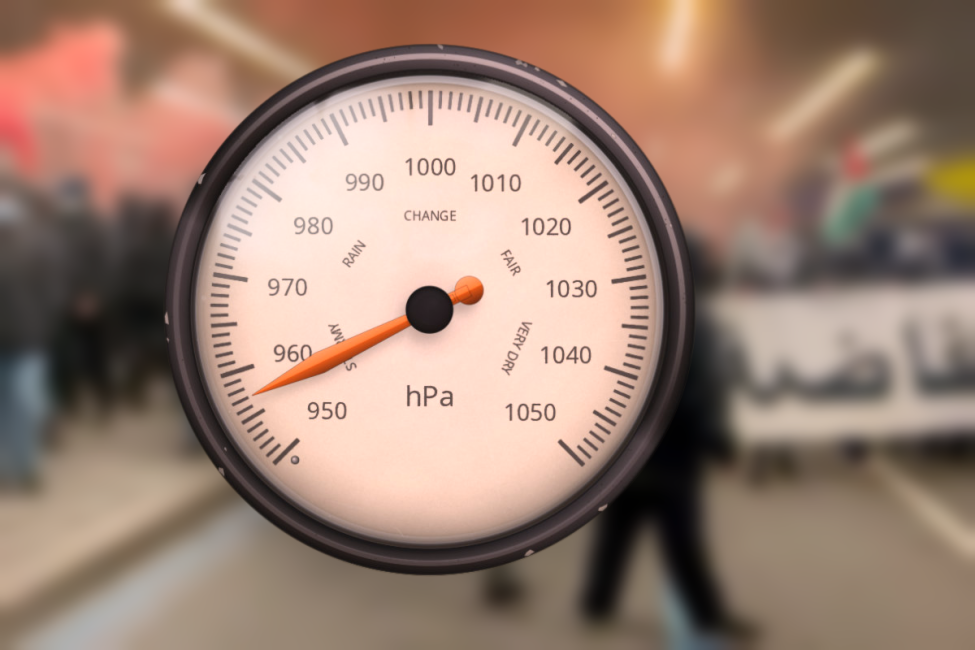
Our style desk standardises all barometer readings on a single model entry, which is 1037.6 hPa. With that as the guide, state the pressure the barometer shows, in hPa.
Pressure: 957 hPa
